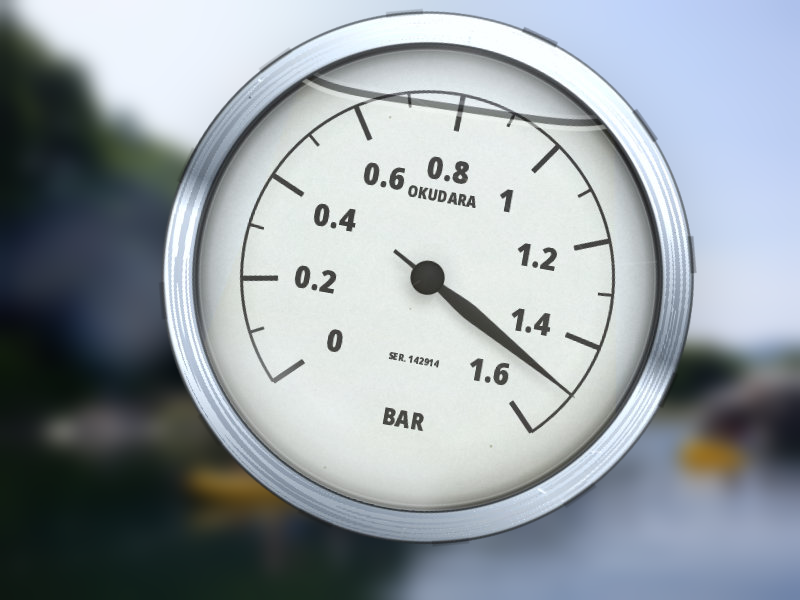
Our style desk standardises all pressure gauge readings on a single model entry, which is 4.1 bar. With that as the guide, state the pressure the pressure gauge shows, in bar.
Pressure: 1.5 bar
